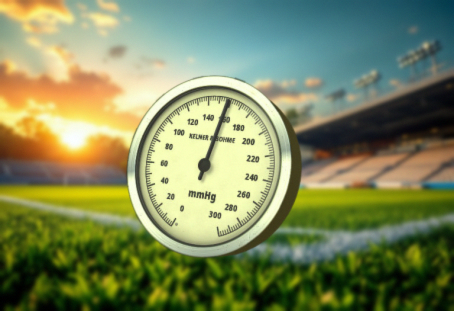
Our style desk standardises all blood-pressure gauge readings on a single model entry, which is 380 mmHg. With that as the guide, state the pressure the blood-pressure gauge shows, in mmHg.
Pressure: 160 mmHg
